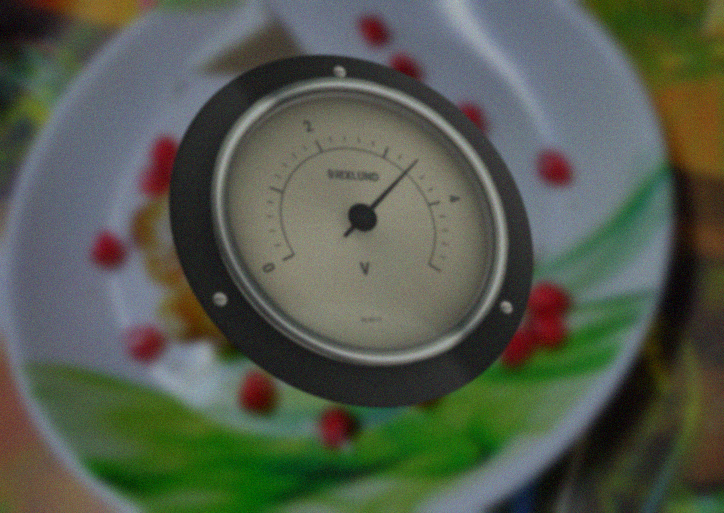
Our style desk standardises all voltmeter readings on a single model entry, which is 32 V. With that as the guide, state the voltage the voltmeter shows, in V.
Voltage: 3.4 V
